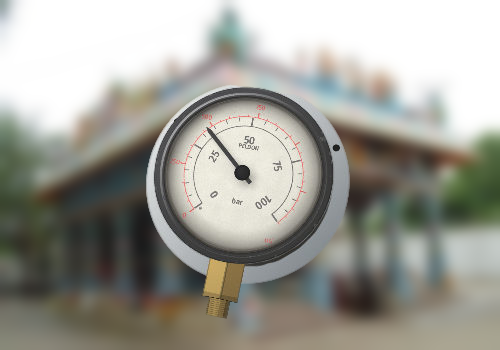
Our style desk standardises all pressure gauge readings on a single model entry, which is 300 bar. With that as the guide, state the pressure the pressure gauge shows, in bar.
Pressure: 32.5 bar
